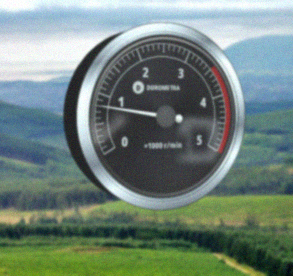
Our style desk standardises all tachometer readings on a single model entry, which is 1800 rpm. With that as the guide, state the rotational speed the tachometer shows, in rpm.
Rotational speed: 800 rpm
